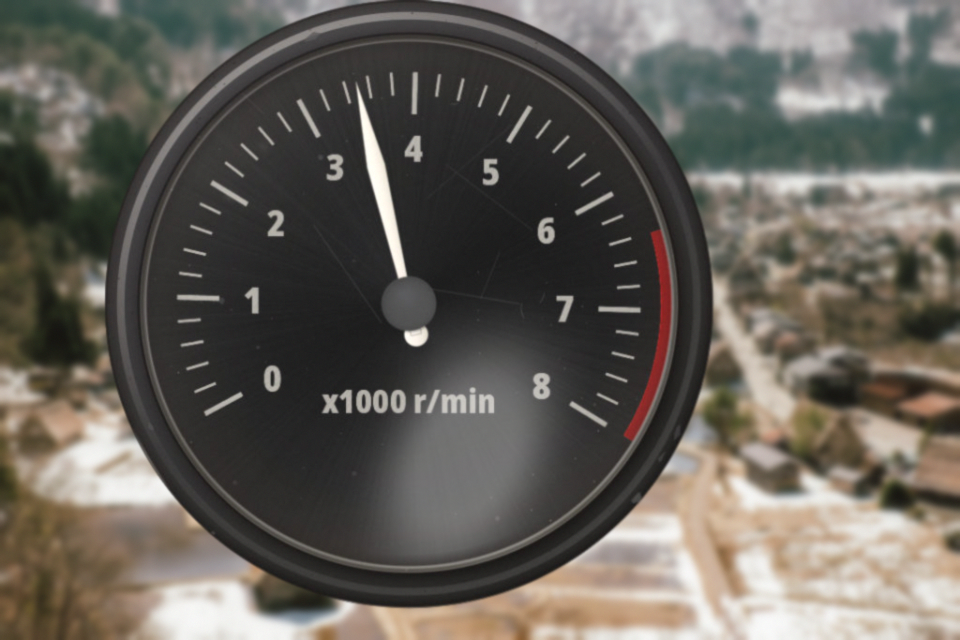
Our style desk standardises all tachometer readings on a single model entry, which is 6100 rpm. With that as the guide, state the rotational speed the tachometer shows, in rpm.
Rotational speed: 3500 rpm
